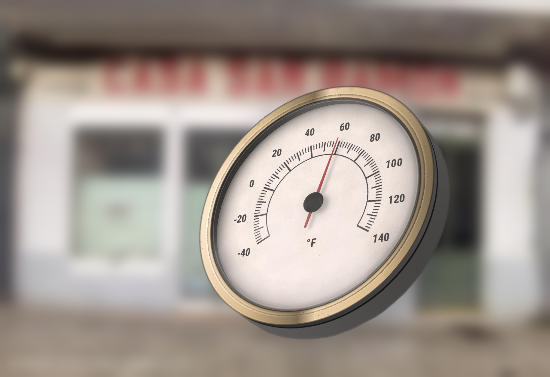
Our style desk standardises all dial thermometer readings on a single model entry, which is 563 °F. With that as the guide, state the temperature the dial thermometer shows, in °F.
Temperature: 60 °F
